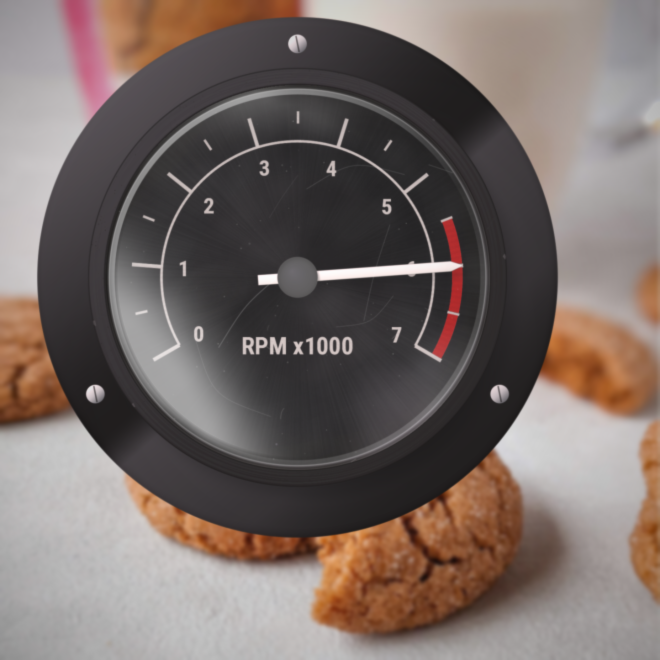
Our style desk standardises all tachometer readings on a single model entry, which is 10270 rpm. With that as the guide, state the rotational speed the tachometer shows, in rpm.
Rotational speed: 6000 rpm
